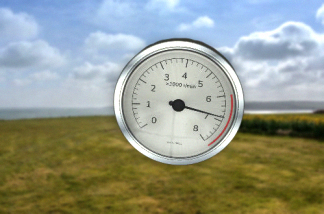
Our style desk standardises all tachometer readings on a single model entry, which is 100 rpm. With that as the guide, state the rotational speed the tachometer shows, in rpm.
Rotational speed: 6800 rpm
